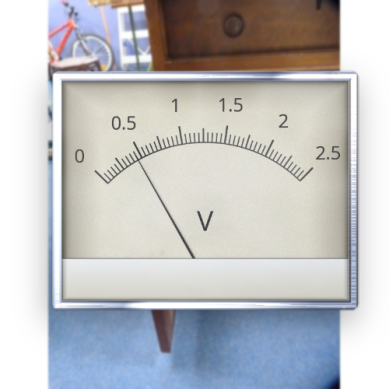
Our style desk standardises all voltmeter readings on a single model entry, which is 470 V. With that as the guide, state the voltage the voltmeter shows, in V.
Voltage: 0.45 V
